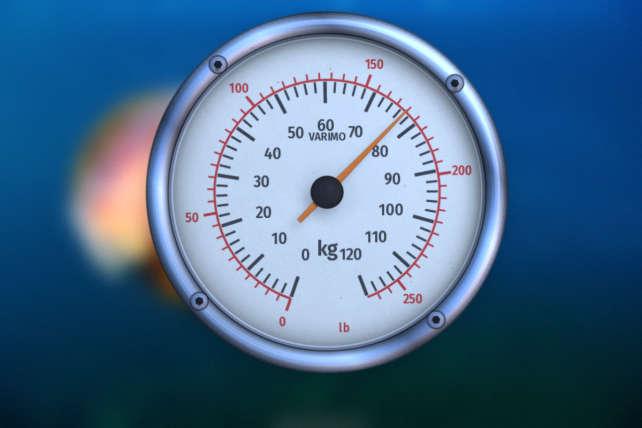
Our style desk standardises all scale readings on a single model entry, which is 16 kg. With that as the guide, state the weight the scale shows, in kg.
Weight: 77 kg
